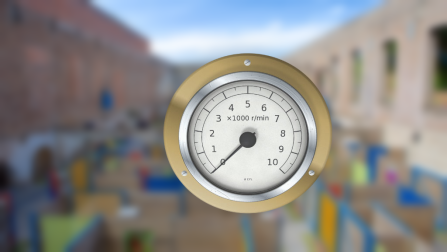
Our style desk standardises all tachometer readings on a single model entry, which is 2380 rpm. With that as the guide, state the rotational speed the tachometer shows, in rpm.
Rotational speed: 0 rpm
